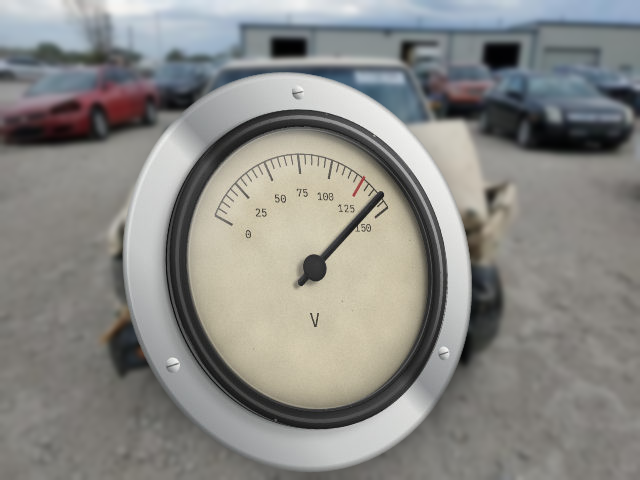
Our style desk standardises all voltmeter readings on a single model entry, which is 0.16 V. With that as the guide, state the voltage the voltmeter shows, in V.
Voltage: 140 V
